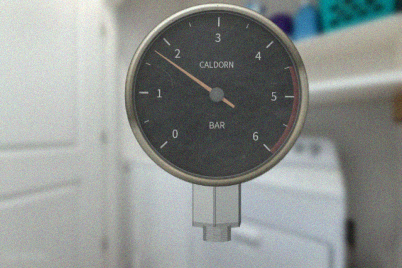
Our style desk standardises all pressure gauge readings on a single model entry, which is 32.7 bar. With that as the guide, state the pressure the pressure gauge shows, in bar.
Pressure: 1.75 bar
